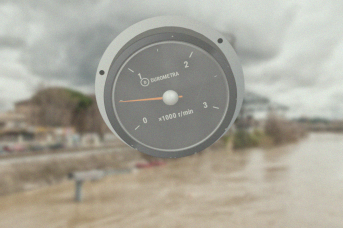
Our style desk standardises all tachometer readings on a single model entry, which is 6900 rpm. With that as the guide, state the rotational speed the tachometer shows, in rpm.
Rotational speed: 500 rpm
